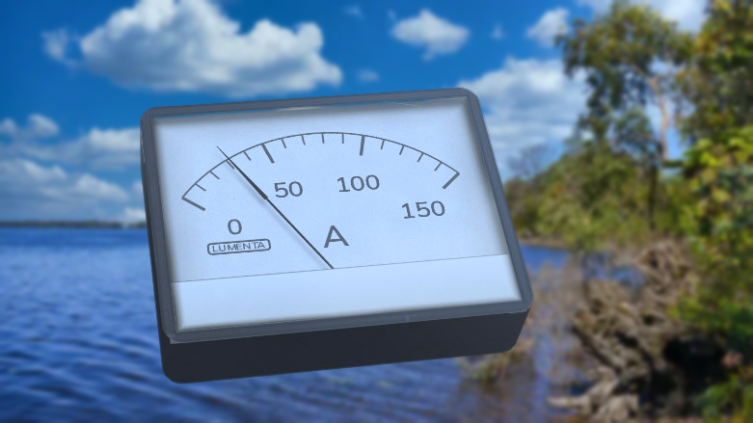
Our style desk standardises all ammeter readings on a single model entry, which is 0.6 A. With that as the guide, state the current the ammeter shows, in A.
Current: 30 A
